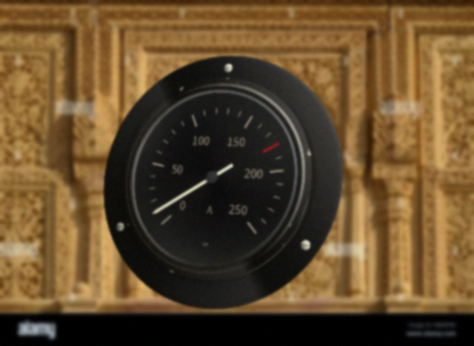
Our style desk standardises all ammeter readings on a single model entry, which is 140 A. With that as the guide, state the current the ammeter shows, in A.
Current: 10 A
